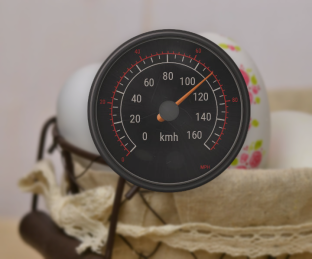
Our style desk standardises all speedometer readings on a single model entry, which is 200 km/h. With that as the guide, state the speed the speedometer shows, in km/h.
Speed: 110 km/h
